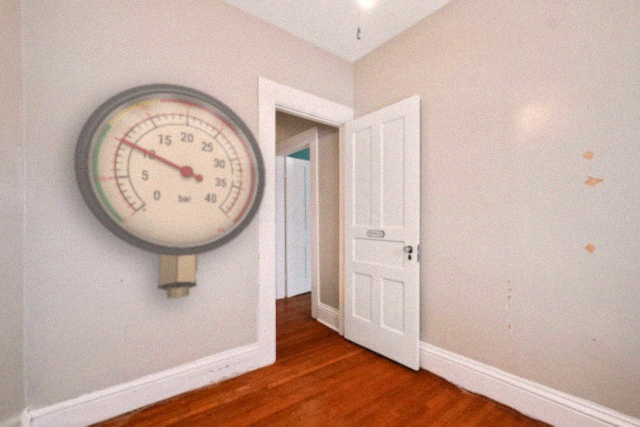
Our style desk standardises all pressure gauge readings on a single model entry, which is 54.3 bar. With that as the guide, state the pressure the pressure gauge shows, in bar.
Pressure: 10 bar
